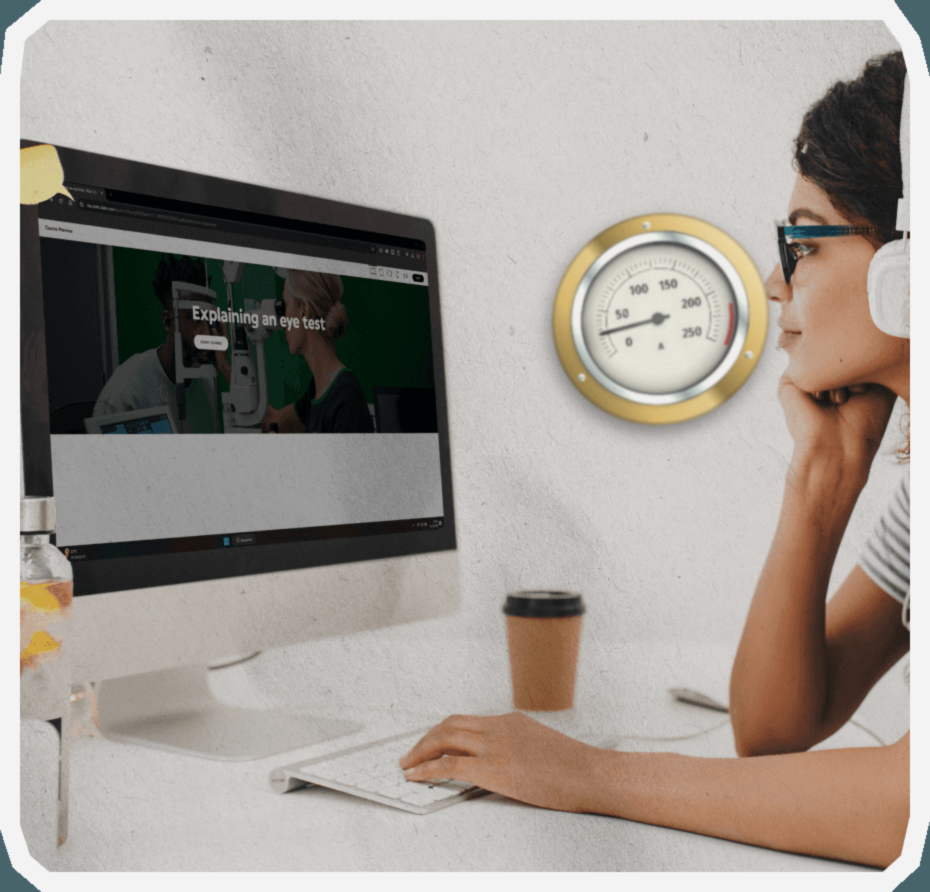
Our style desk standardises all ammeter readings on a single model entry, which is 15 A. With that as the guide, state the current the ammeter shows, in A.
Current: 25 A
